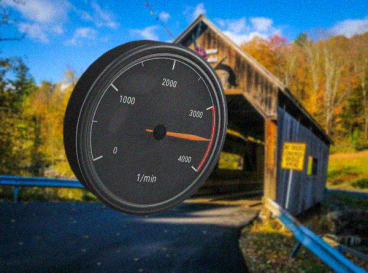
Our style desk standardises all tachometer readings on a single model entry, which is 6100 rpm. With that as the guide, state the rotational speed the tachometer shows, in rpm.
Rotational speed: 3500 rpm
